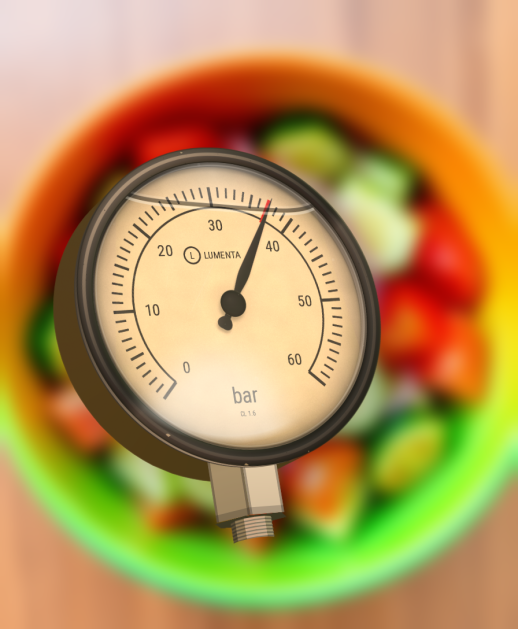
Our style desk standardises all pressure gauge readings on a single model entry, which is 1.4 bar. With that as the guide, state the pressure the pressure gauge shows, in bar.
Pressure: 37 bar
